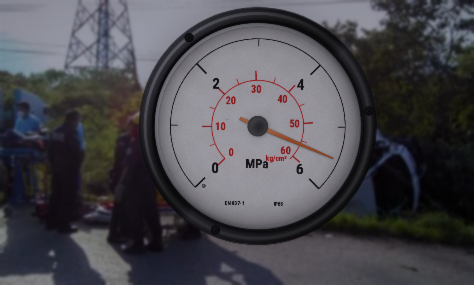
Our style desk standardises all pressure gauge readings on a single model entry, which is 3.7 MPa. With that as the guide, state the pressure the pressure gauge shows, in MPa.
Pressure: 5.5 MPa
